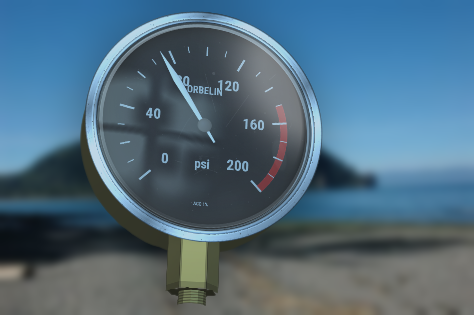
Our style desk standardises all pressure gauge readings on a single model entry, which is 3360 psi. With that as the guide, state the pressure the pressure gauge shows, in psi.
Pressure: 75 psi
